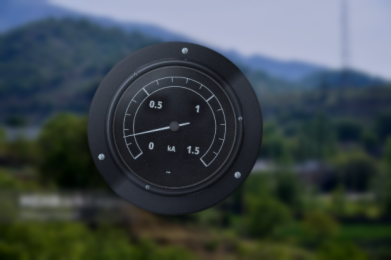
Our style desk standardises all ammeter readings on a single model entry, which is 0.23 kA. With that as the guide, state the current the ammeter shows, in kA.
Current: 0.15 kA
